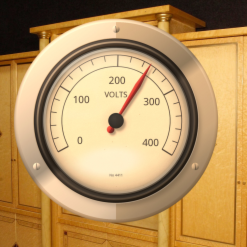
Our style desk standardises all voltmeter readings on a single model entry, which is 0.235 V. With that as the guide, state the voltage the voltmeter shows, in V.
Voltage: 250 V
